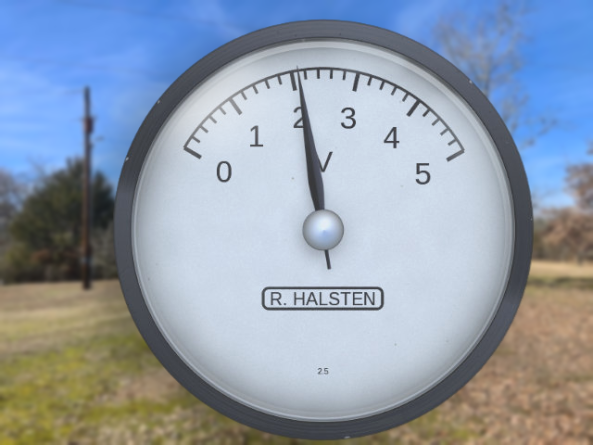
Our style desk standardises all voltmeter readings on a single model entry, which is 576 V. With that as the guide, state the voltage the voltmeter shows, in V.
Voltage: 2.1 V
